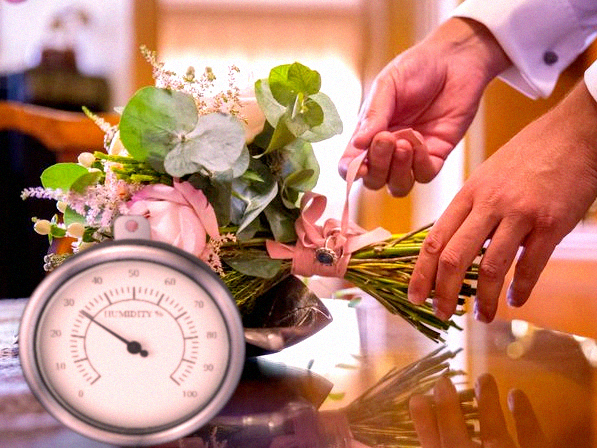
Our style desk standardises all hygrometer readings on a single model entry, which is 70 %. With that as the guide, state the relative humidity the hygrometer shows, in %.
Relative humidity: 30 %
